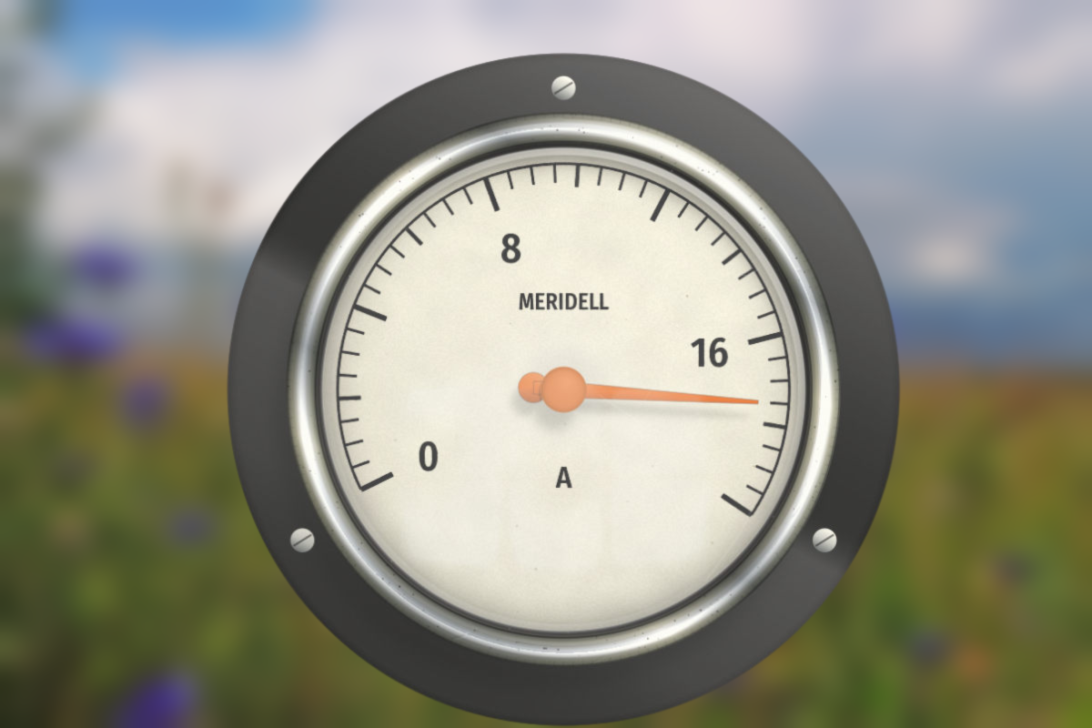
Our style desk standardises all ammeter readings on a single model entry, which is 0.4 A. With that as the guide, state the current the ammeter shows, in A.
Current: 17.5 A
